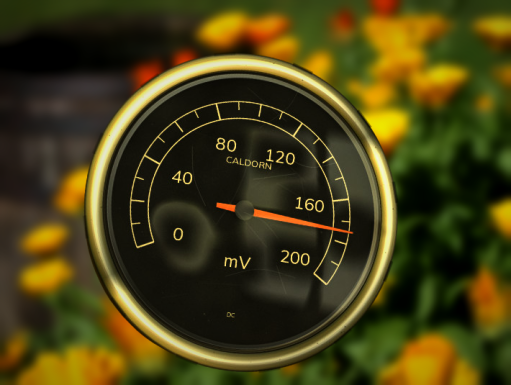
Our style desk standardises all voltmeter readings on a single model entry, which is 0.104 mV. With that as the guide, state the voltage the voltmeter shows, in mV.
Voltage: 175 mV
